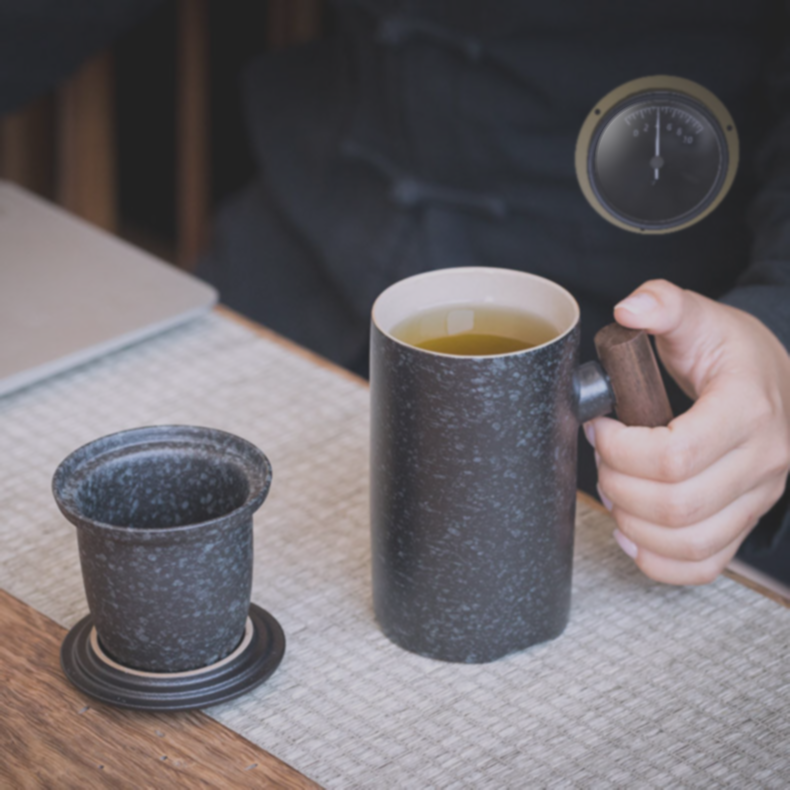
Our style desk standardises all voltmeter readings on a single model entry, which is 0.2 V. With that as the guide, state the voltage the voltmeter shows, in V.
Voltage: 4 V
